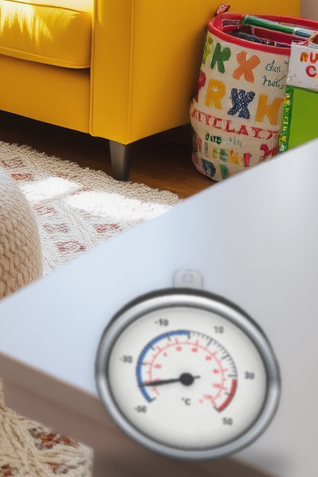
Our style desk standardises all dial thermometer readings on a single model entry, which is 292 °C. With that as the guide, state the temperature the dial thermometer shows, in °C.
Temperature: -40 °C
